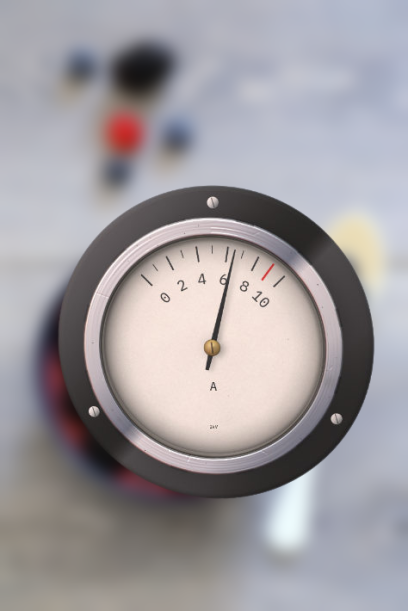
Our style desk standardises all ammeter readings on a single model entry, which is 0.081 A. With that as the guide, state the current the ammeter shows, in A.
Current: 6.5 A
